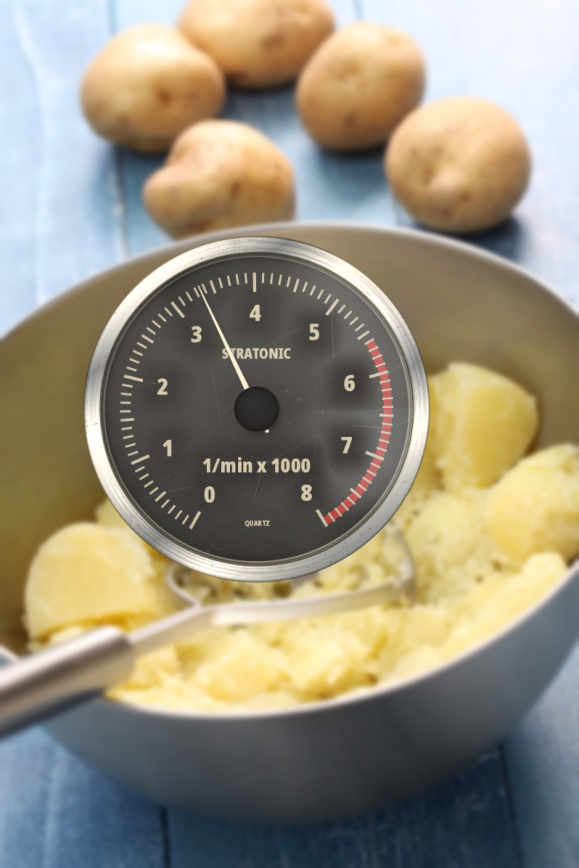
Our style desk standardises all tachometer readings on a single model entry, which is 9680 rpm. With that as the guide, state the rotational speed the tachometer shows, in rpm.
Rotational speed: 3350 rpm
